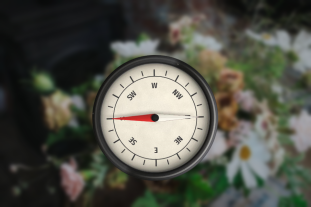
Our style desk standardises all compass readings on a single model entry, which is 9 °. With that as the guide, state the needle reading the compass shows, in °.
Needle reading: 180 °
